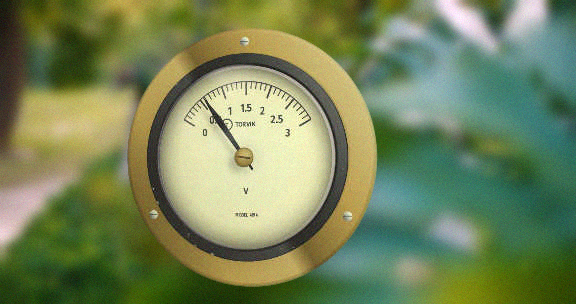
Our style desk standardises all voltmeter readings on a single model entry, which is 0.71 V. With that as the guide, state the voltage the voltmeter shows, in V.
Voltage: 0.6 V
